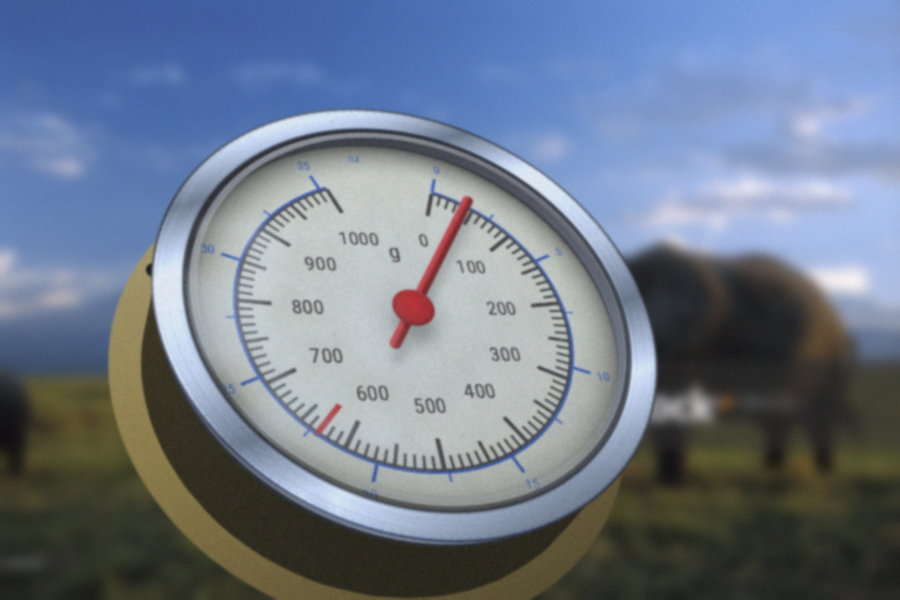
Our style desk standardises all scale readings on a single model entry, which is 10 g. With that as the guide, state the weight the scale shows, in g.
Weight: 40 g
